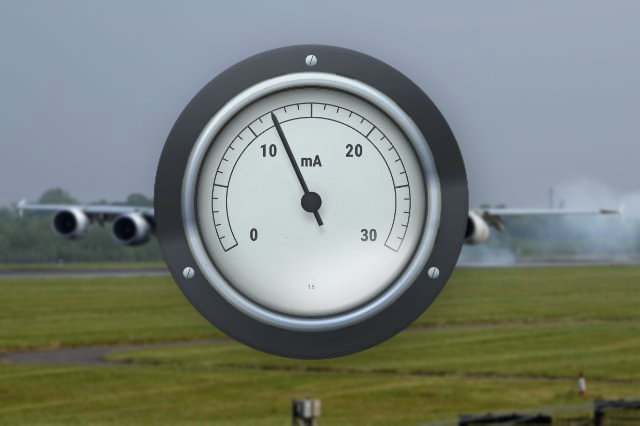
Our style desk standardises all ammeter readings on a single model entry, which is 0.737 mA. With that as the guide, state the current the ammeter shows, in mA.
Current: 12 mA
